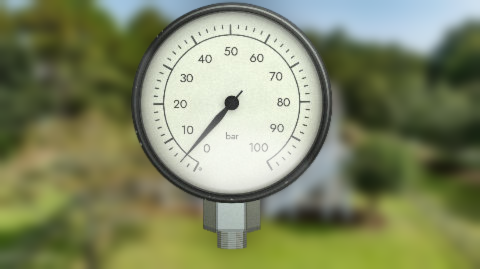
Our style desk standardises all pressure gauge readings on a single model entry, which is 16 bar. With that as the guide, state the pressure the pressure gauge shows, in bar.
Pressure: 4 bar
